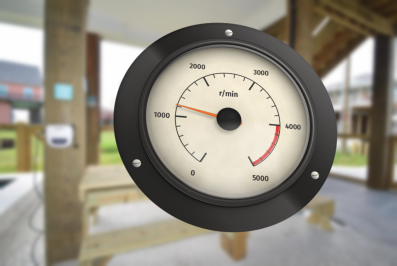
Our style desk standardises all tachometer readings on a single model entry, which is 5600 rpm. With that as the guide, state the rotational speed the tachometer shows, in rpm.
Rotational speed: 1200 rpm
